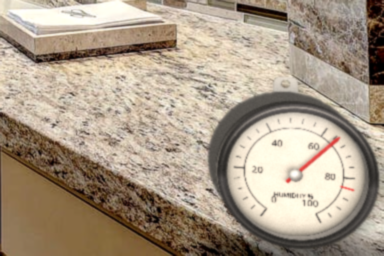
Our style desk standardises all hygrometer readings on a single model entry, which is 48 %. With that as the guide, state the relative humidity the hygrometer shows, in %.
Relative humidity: 64 %
